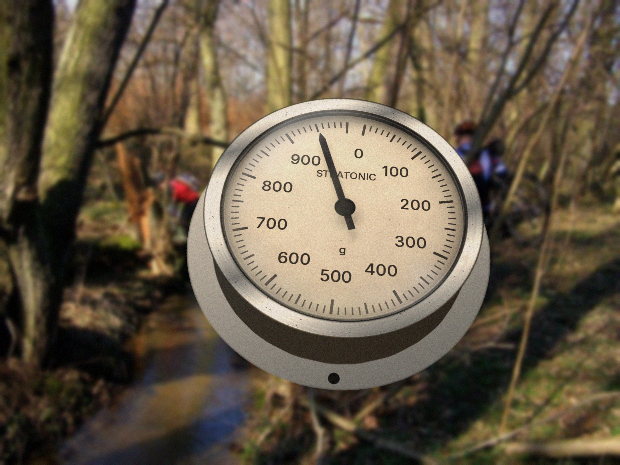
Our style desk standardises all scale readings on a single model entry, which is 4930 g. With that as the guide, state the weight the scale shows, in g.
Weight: 950 g
